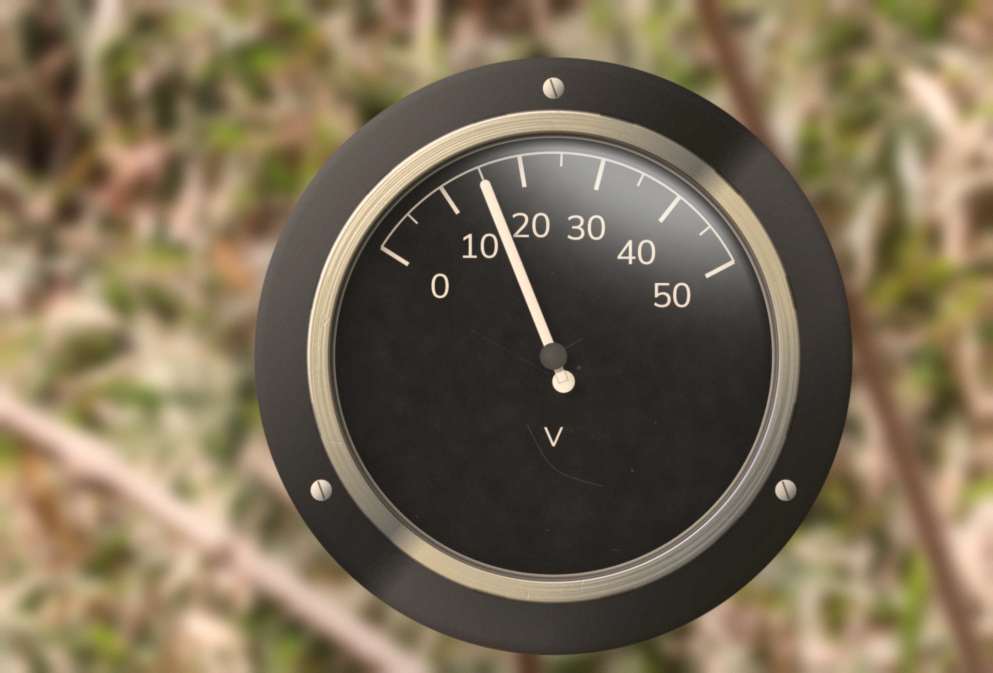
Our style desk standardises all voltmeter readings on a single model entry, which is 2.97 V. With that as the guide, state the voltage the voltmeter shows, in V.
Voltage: 15 V
